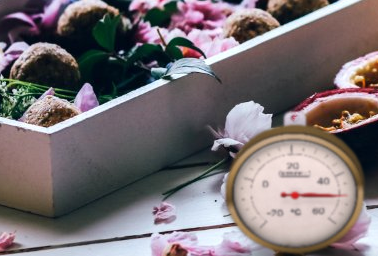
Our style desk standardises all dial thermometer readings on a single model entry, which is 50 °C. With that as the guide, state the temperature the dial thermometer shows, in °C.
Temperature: 48 °C
